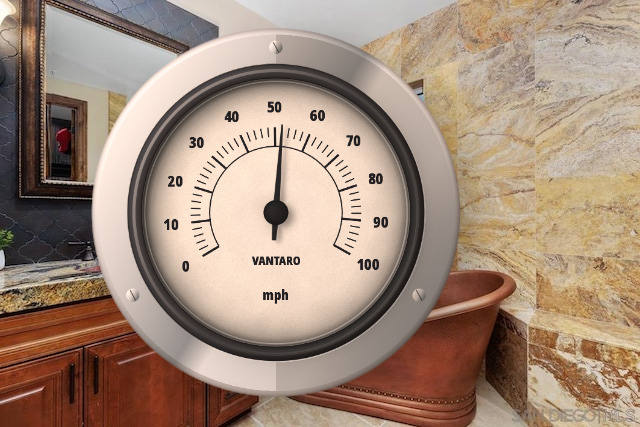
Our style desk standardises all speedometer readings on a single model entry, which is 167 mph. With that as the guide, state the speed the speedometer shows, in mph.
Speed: 52 mph
